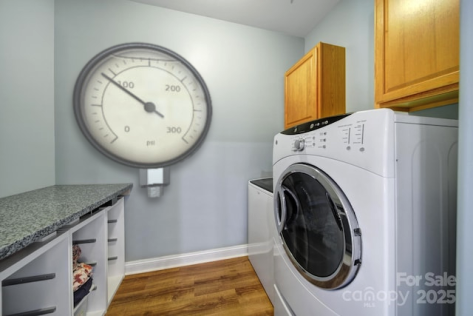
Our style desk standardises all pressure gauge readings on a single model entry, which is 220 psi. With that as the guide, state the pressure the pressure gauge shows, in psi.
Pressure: 90 psi
